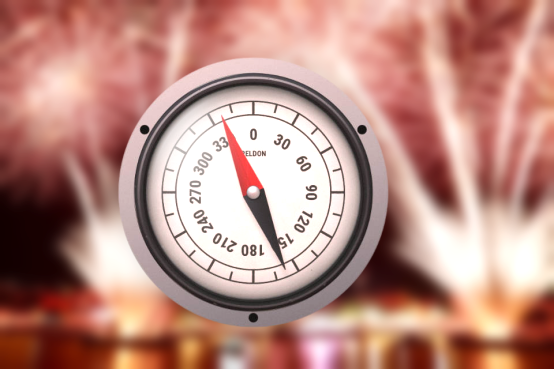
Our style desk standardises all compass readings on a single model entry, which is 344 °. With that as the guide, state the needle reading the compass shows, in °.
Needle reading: 337.5 °
